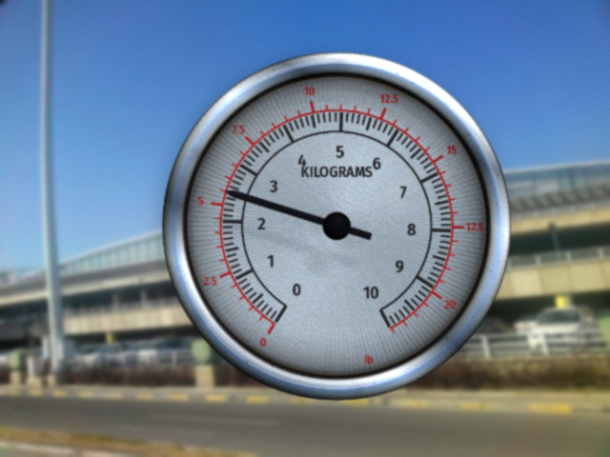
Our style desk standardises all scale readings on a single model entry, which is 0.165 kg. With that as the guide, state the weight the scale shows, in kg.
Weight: 2.5 kg
